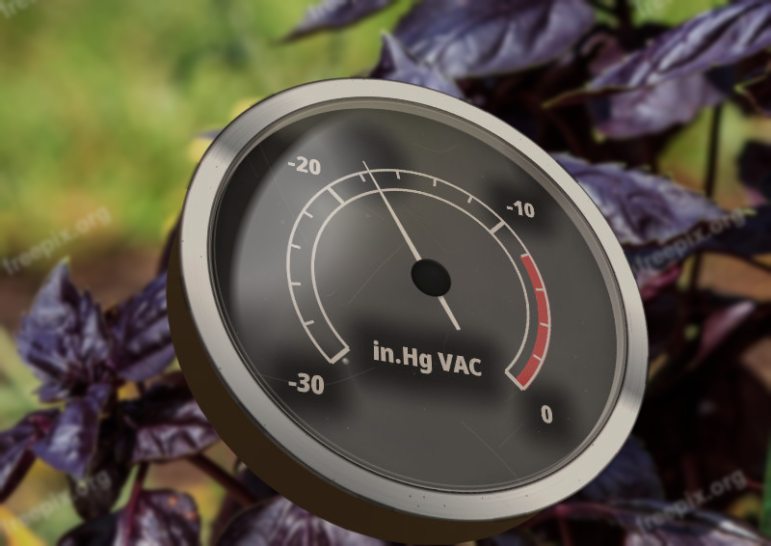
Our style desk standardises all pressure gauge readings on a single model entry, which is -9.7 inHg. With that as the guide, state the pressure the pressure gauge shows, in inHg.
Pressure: -18 inHg
